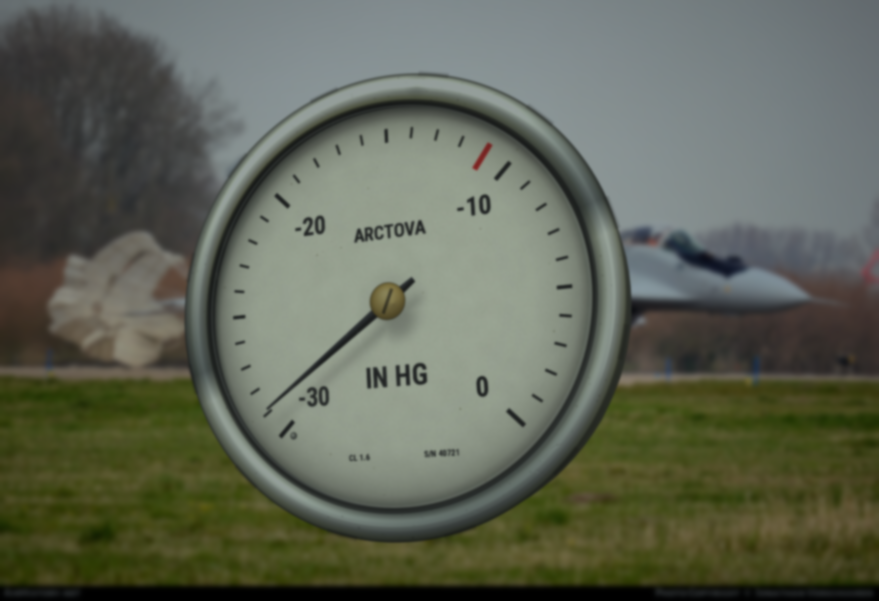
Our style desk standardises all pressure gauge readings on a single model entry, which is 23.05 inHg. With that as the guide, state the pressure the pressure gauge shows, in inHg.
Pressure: -29 inHg
